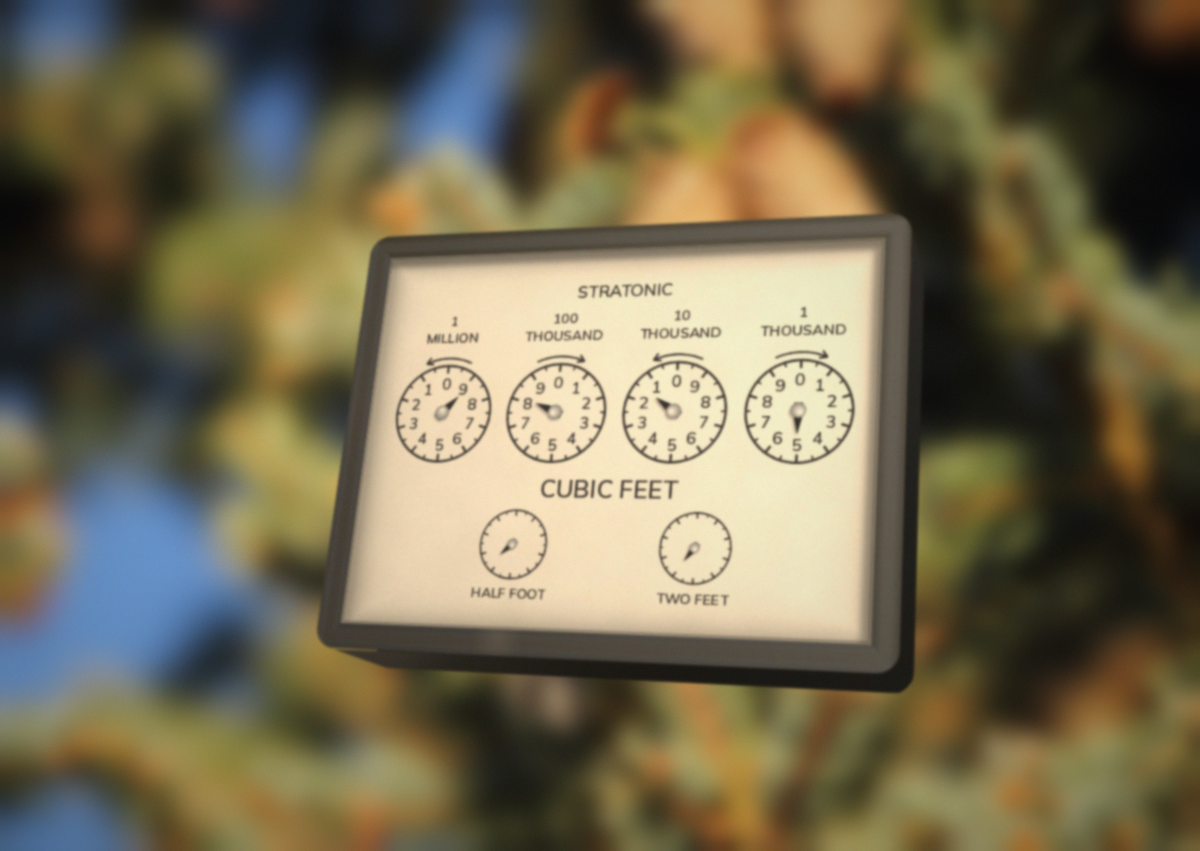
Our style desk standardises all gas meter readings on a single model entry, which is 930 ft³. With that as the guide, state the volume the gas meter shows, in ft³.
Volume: 881500 ft³
